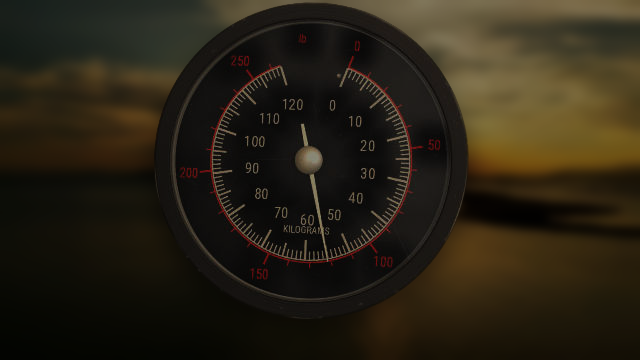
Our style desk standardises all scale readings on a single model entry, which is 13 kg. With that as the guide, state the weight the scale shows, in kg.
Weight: 55 kg
